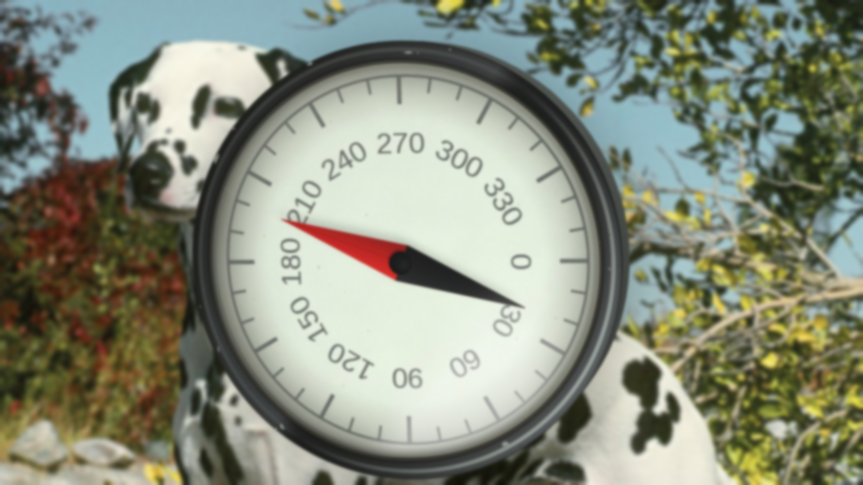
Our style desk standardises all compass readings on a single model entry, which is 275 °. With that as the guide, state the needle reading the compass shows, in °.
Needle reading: 200 °
